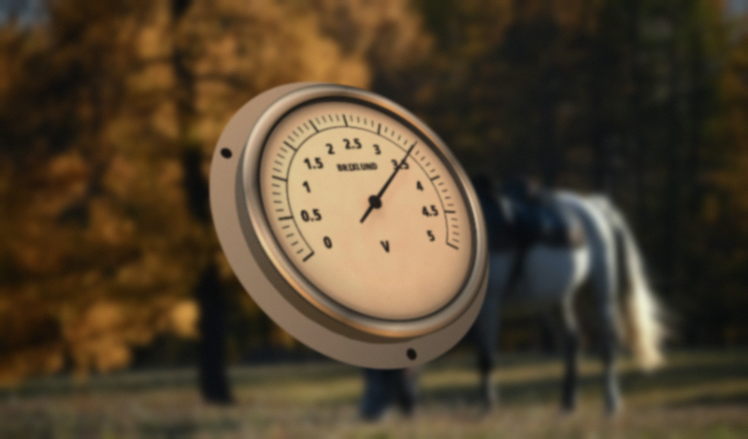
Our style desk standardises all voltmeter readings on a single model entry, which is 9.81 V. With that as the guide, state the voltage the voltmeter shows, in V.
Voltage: 3.5 V
